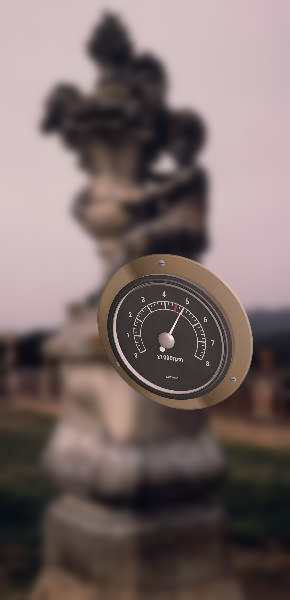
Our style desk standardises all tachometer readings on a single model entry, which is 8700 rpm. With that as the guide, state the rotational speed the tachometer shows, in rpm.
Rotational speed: 5000 rpm
